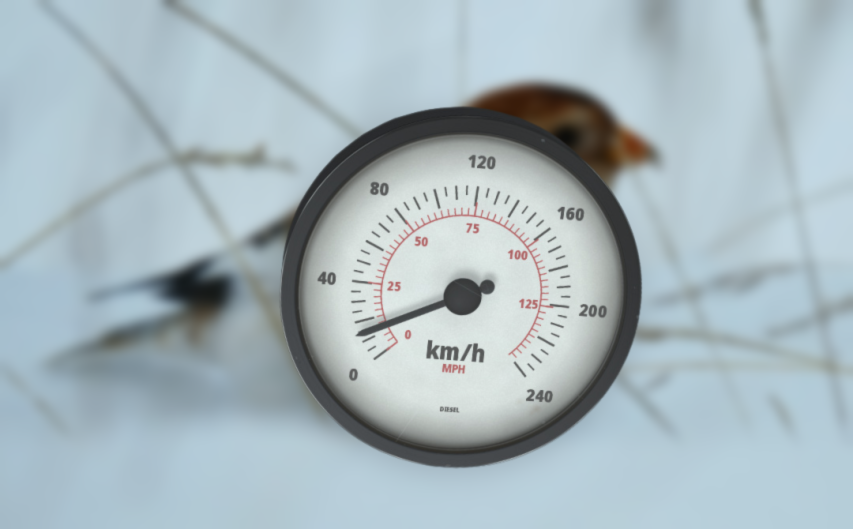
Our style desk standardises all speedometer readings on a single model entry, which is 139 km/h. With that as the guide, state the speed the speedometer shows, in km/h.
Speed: 15 km/h
